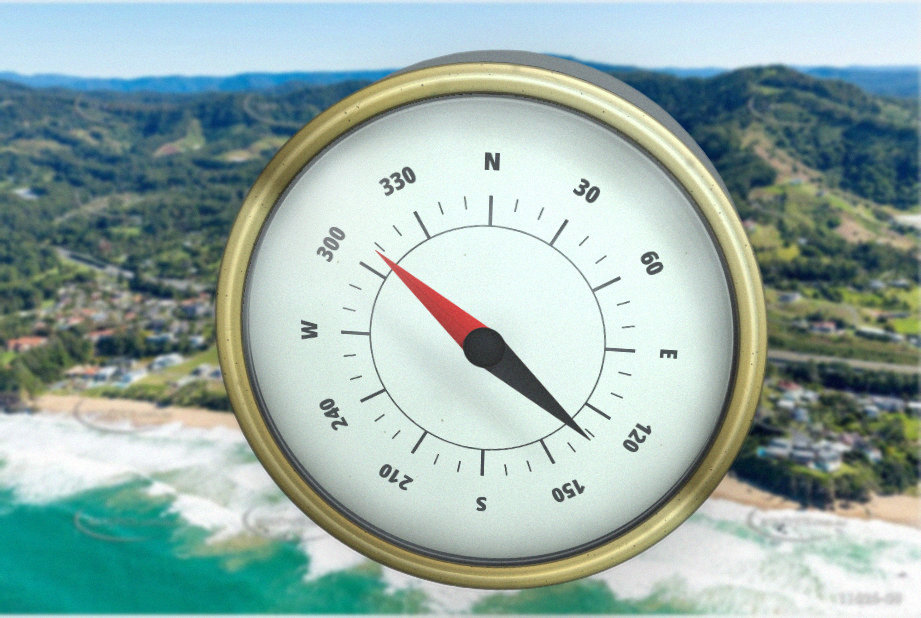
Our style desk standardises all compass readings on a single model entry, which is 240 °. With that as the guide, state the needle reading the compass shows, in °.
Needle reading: 310 °
